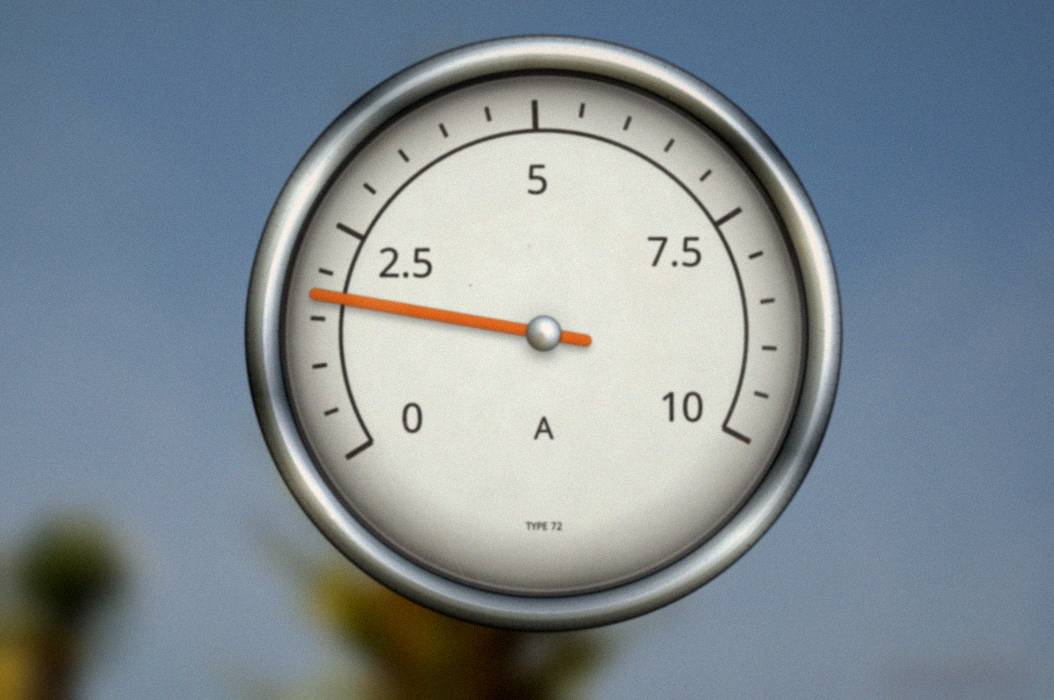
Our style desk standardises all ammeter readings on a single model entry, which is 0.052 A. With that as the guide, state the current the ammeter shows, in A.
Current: 1.75 A
